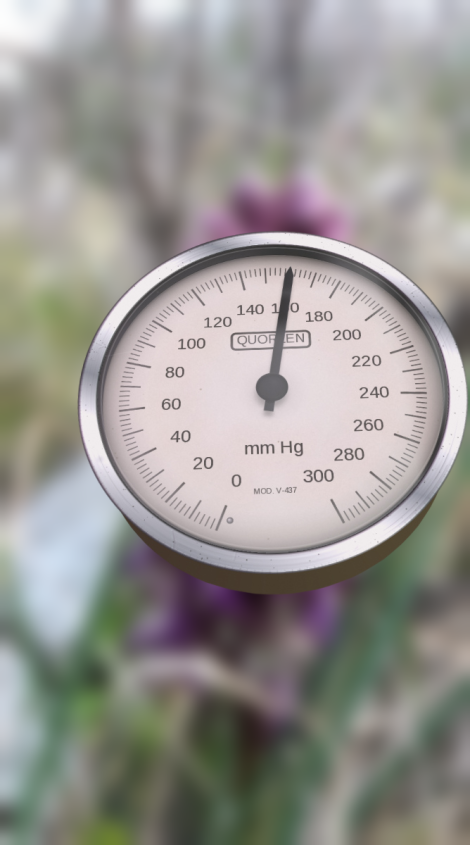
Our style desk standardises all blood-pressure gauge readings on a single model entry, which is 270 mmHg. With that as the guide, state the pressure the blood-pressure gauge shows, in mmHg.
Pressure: 160 mmHg
